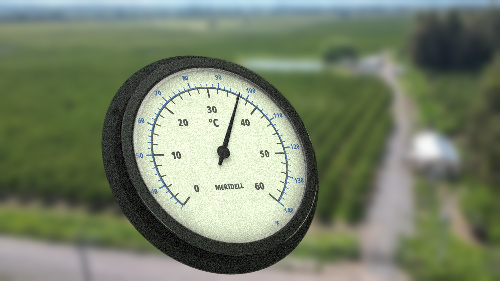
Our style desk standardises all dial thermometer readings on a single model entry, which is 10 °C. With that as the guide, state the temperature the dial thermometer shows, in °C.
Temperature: 36 °C
